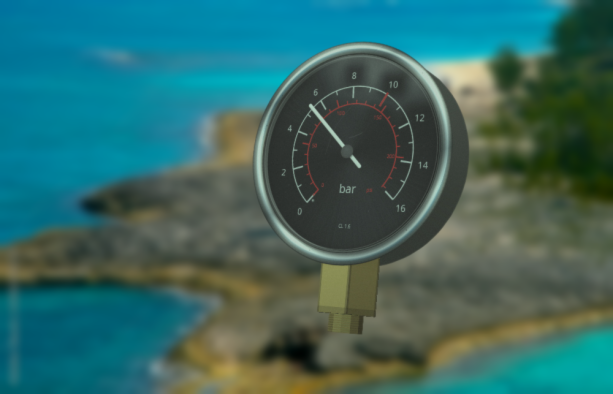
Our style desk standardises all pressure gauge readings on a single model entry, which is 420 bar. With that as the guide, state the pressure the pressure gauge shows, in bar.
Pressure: 5.5 bar
